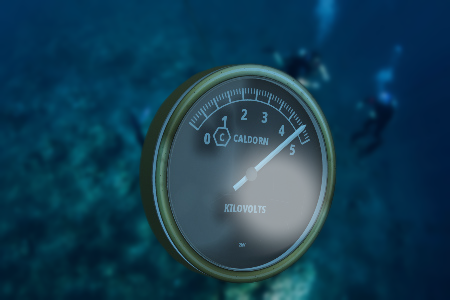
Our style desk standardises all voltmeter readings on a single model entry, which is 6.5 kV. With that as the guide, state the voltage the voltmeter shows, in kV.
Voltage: 4.5 kV
